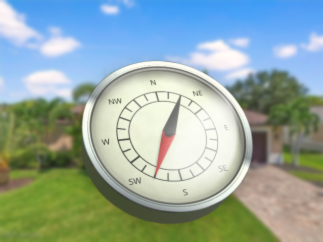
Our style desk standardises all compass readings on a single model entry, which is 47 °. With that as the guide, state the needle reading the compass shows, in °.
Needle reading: 210 °
